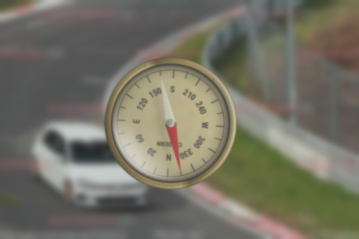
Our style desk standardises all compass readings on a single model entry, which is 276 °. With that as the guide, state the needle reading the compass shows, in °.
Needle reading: 345 °
